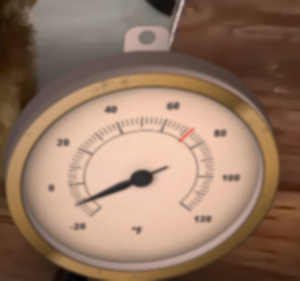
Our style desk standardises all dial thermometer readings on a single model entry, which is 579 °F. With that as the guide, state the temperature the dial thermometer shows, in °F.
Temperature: -10 °F
